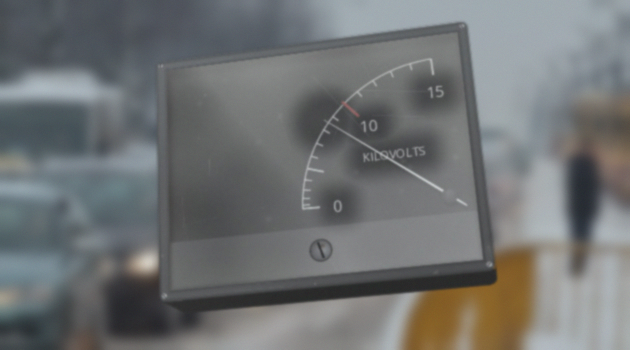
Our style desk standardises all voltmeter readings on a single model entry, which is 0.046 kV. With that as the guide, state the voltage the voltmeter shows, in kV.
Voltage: 8.5 kV
